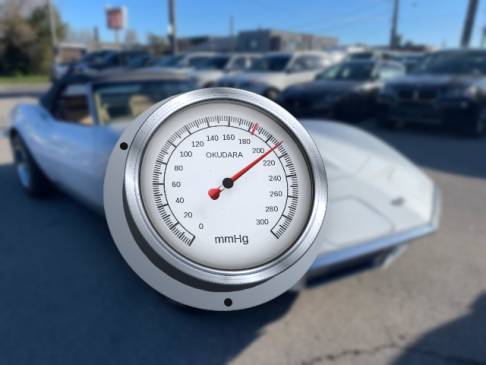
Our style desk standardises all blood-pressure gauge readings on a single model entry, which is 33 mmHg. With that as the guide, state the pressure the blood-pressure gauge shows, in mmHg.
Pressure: 210 mmHg
